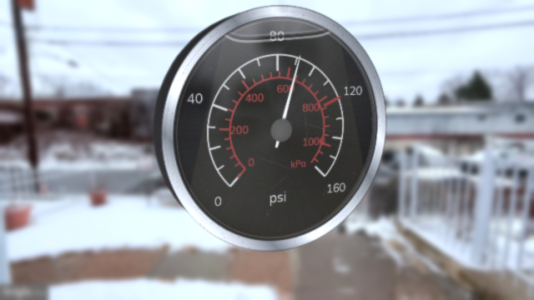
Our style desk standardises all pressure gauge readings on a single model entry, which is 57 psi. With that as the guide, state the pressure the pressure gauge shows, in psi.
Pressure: 90 psi
